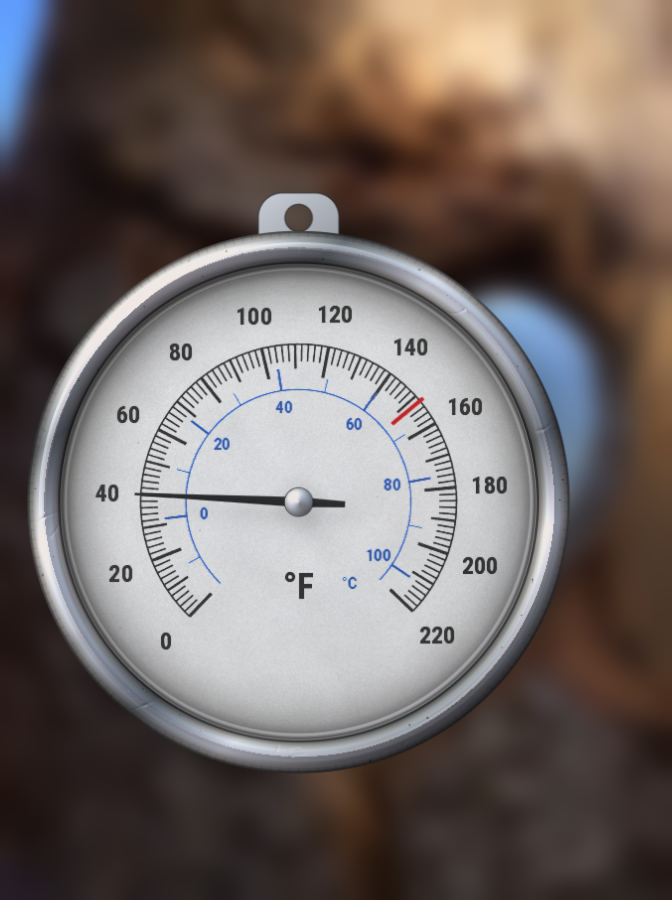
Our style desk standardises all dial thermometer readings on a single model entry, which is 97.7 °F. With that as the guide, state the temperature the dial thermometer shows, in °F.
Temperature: 40 °F
